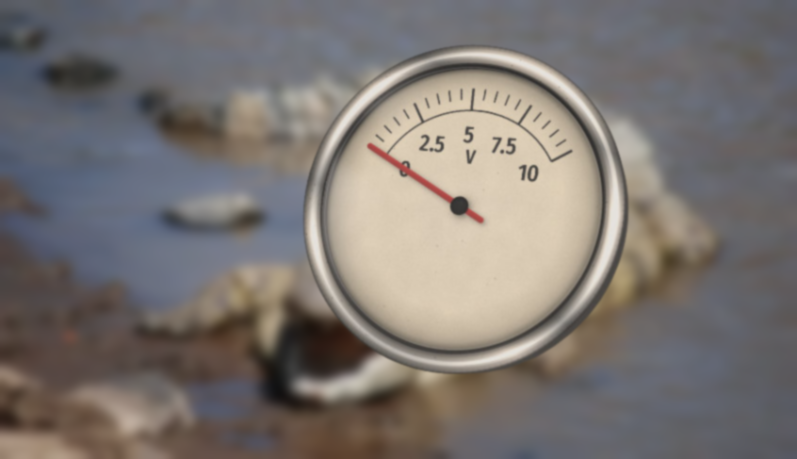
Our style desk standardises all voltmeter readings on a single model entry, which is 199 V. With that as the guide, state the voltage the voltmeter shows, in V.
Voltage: 0 V
